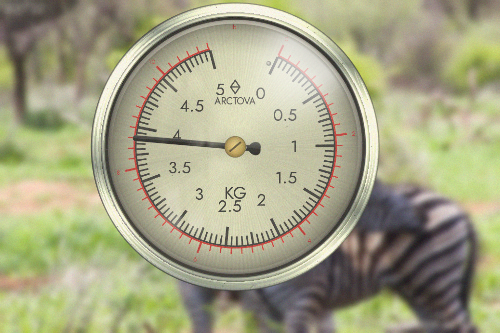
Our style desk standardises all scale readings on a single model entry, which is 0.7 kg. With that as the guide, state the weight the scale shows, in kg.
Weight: 3.9 kg
